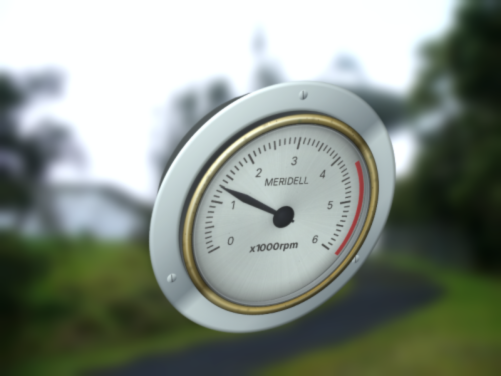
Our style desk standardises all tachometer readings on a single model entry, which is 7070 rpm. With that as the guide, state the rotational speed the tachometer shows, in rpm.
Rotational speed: 1300 rpm
